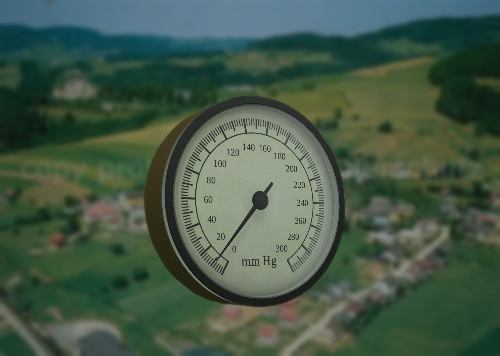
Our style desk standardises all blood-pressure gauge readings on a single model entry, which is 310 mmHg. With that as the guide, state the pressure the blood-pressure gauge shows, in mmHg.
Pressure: 10 mmHg
